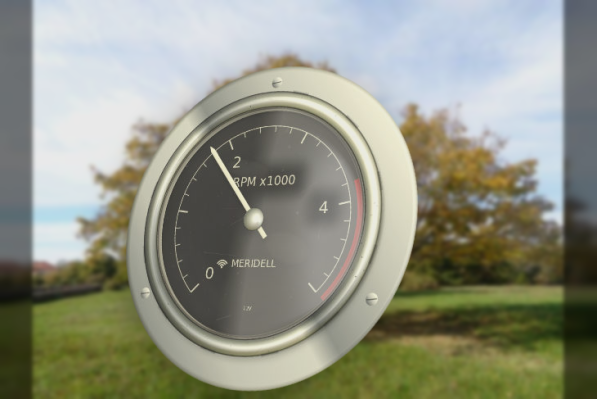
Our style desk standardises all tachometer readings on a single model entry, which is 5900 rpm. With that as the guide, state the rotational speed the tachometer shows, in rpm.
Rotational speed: 1800 rpm
